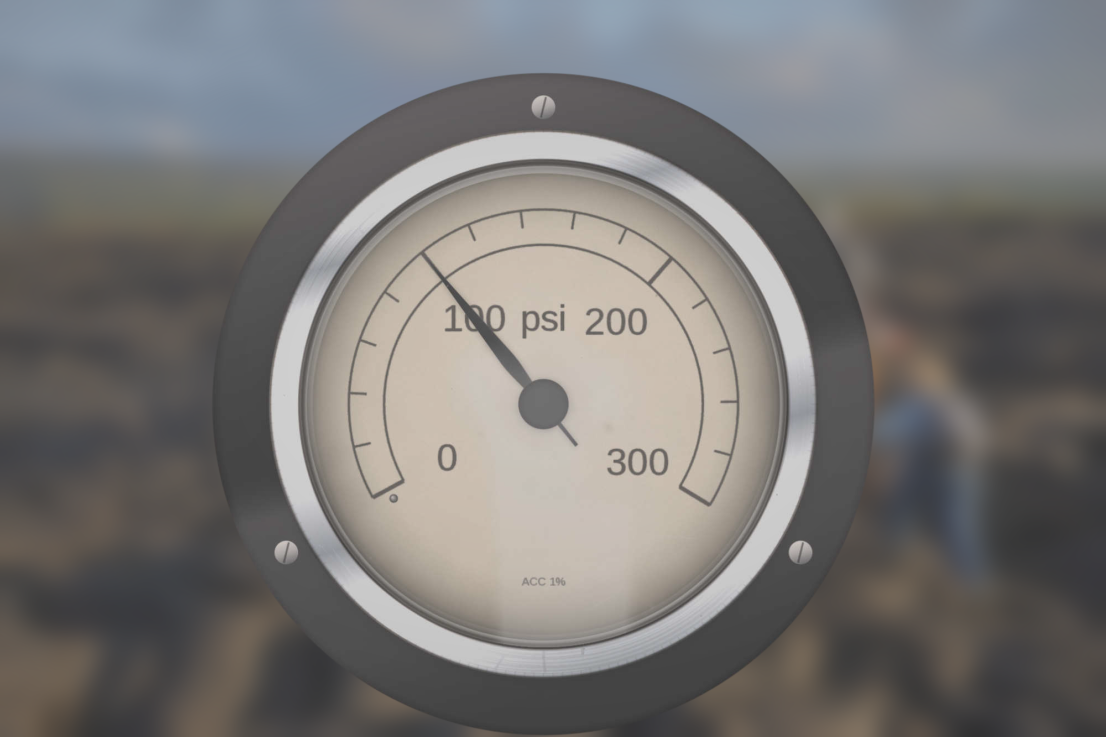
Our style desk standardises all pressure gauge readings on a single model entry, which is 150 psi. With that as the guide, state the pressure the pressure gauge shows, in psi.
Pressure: 100 psi
